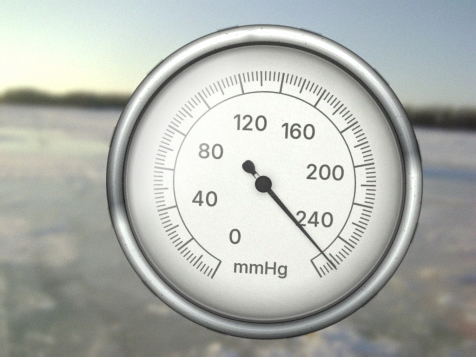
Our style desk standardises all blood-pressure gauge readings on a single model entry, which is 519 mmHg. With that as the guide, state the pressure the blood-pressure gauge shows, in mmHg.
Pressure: 252 mmHg
